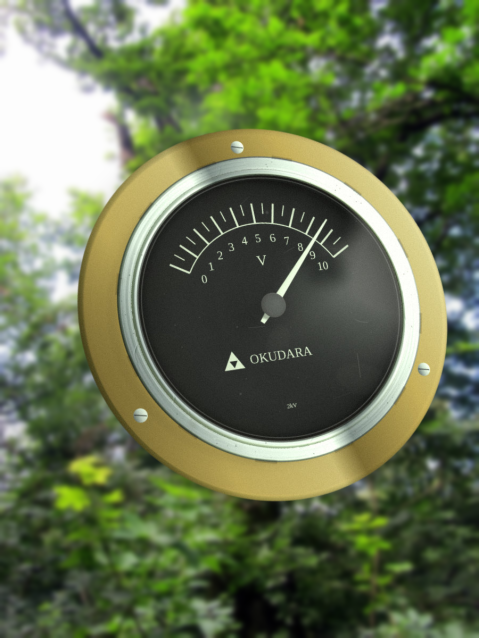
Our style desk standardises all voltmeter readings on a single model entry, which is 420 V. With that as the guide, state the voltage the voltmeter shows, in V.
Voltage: 8.5 V
